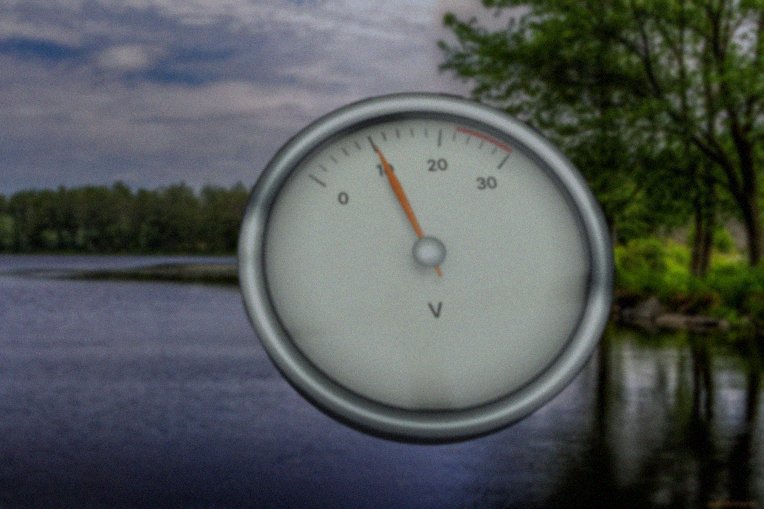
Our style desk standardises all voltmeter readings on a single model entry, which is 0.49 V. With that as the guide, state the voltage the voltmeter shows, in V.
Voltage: 10 V
